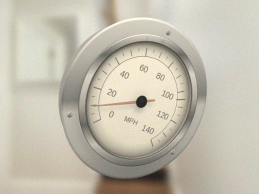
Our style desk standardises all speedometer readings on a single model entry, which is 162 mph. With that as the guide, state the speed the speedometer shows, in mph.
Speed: 10 mph
